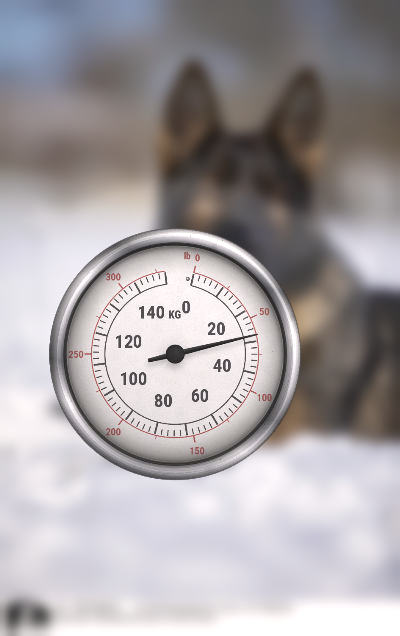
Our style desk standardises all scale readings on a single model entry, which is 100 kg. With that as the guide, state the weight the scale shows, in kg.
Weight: 28 kg
